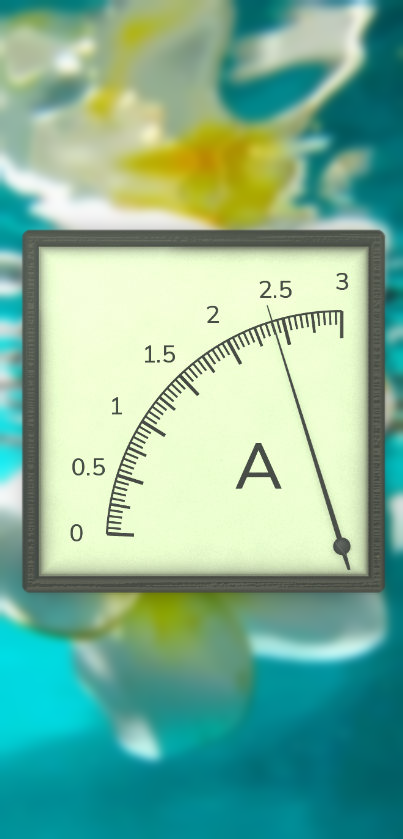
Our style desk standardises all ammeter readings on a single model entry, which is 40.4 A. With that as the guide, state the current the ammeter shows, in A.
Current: 2.4 A
